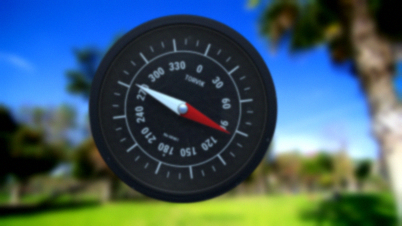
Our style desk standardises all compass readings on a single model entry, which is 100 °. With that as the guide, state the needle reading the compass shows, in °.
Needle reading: 95 °
